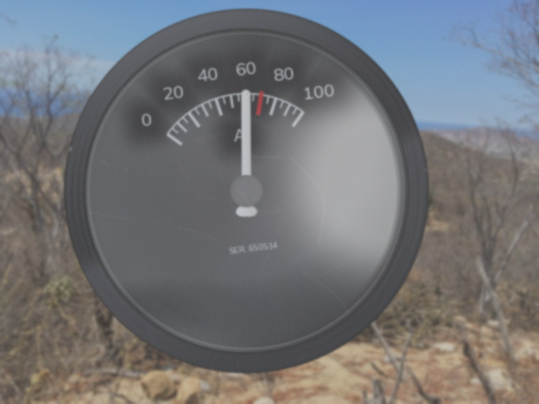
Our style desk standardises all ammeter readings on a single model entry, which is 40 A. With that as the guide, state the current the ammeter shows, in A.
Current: 60 A
